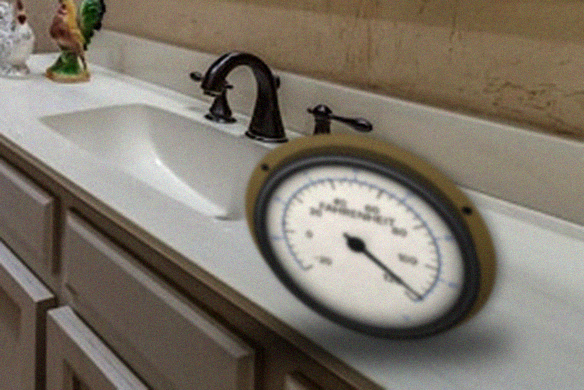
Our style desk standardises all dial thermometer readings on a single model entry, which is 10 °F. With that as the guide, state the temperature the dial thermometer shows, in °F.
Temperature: 116 °F
